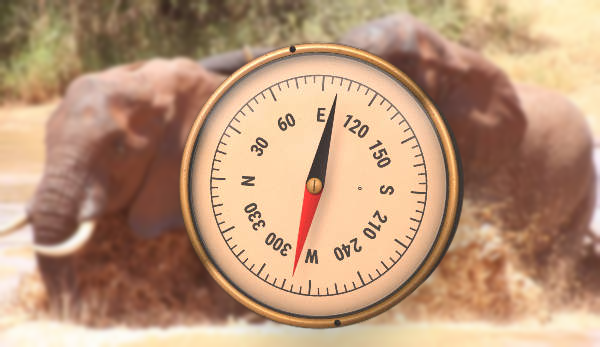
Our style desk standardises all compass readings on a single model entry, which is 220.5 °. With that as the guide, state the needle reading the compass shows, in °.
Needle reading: 280 °
